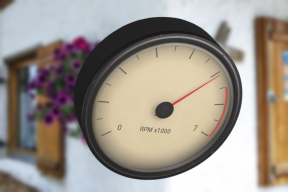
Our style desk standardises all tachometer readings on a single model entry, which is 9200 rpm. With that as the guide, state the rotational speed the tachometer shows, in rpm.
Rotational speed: 5000 rpm
